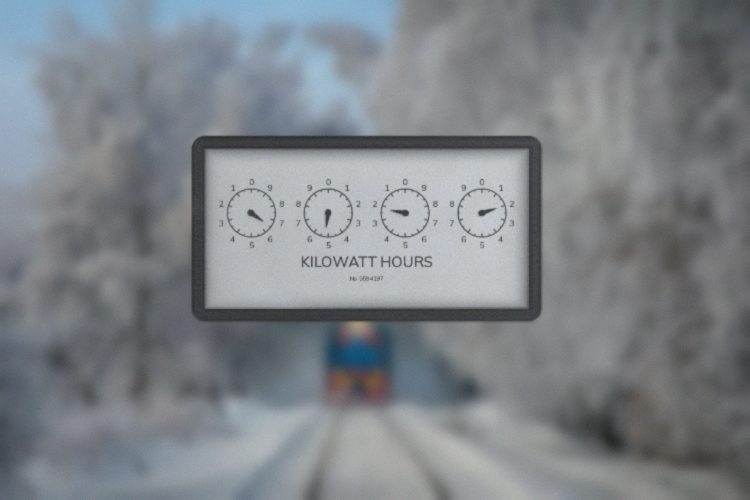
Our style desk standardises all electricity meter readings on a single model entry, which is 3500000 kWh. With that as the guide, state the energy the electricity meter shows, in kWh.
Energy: 6522 kWh
